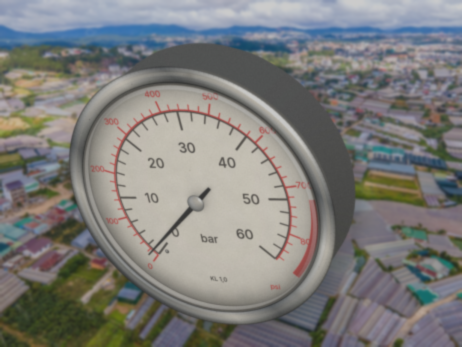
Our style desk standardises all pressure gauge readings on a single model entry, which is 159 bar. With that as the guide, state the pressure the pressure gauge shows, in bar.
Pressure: 1 bar
